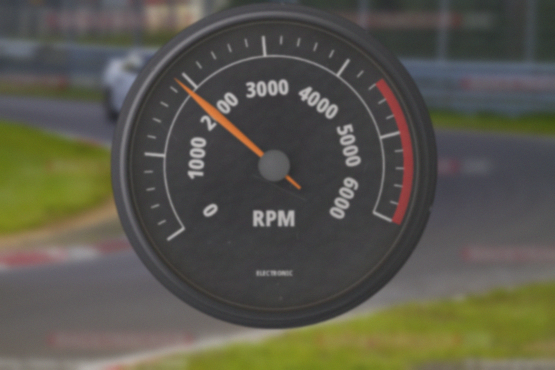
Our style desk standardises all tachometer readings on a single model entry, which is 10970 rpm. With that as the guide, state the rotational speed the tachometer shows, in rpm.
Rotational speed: 1900 rpm
